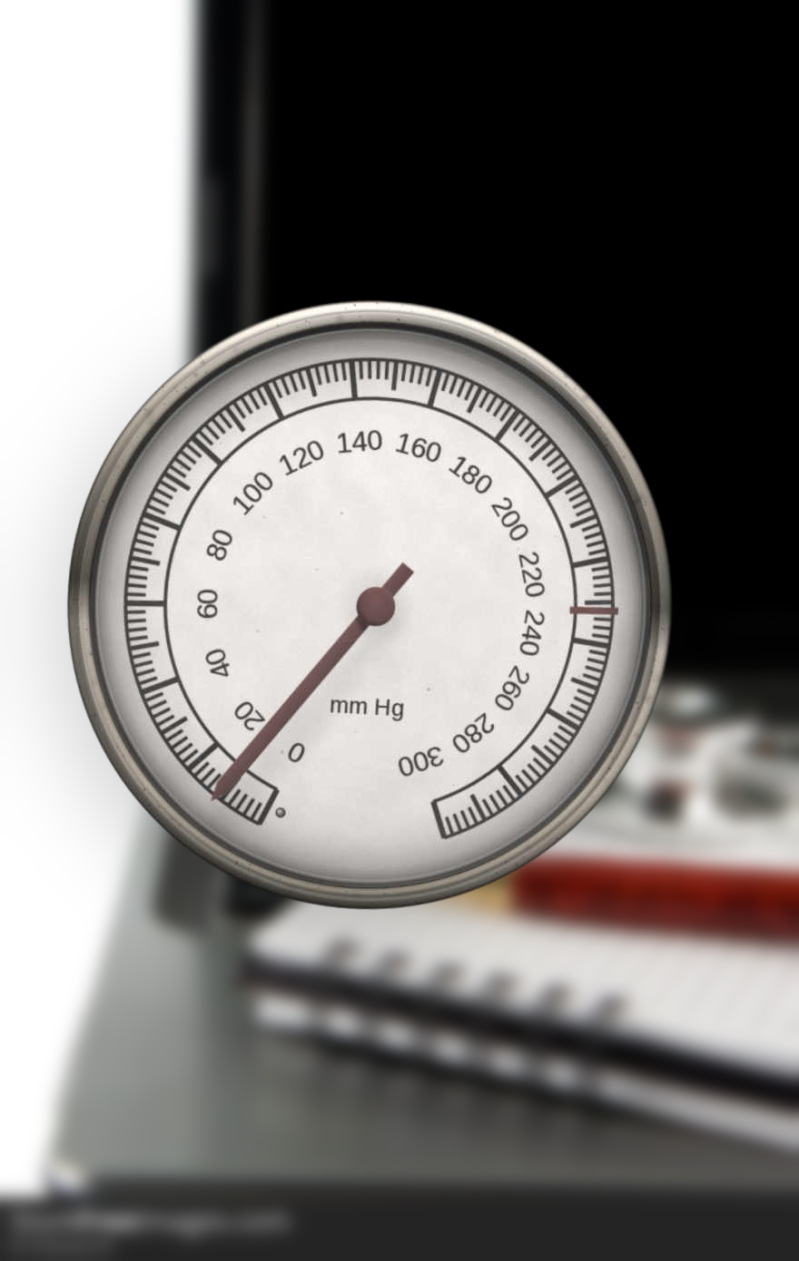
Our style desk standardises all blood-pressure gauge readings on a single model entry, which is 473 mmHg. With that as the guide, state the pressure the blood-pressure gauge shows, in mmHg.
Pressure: 12 mmHg
